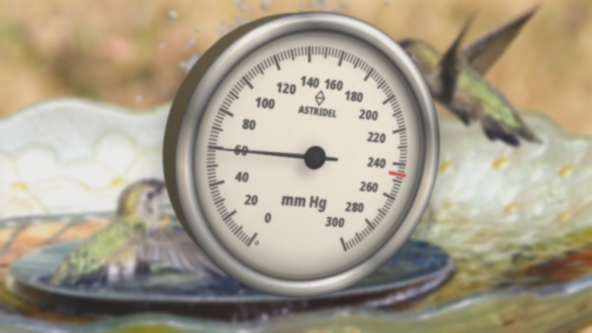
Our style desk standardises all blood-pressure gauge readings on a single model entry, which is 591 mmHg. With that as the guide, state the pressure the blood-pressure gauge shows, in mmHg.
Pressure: 60 mmHg
